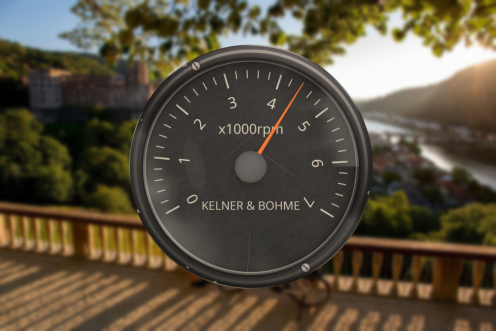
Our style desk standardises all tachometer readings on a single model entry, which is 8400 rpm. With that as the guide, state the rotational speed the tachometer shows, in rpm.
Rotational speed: 4400 rpm
